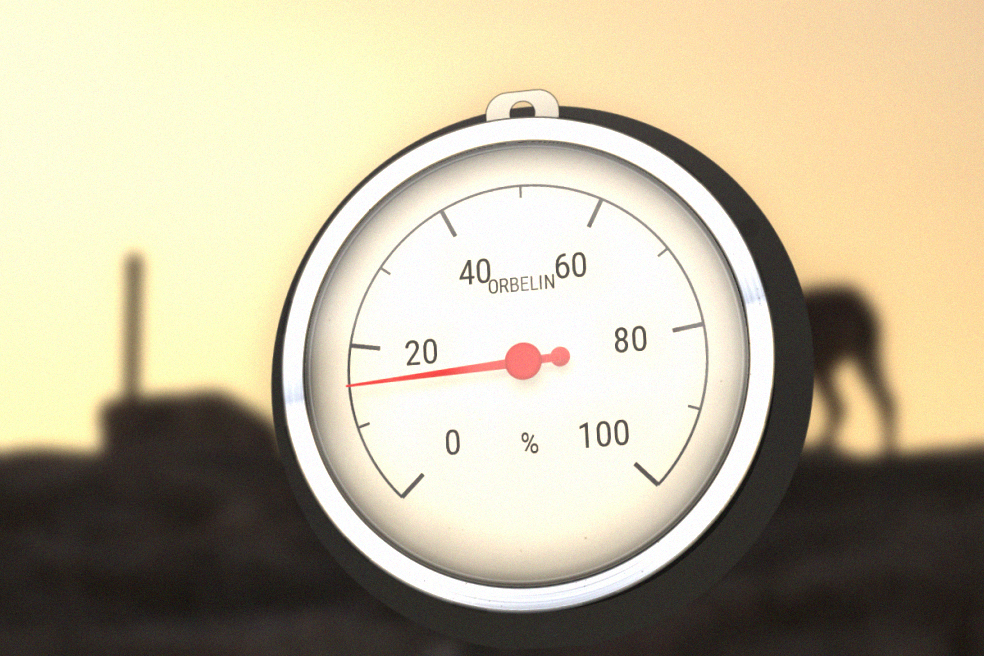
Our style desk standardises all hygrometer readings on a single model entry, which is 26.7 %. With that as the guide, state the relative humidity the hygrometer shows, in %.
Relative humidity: 15 %
